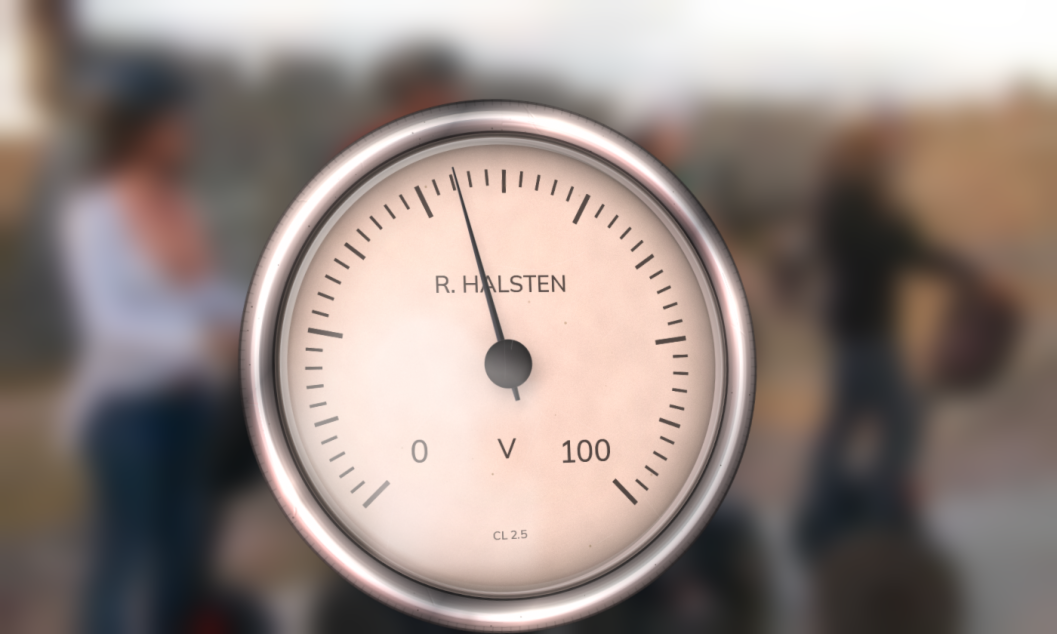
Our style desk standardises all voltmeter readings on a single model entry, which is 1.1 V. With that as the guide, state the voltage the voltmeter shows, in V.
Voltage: 44 V
